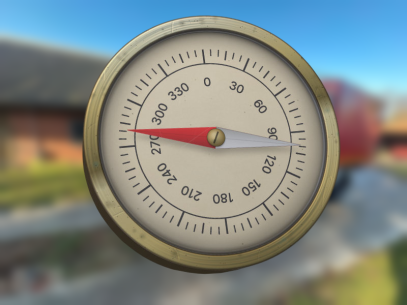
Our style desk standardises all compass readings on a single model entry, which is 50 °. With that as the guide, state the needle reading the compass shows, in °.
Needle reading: 280 °
